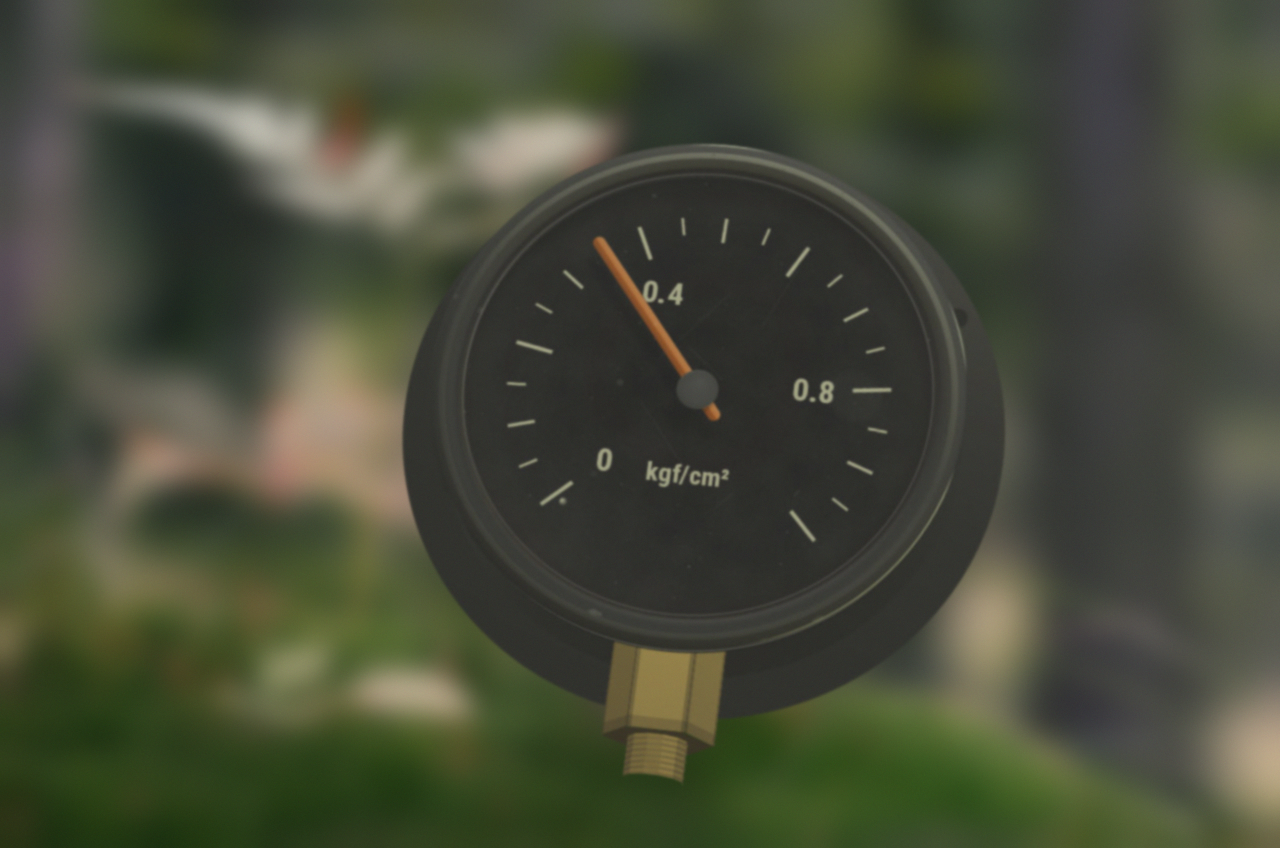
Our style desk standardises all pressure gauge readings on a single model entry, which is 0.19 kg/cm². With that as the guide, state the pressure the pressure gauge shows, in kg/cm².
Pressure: 0.35 kg/cm²
